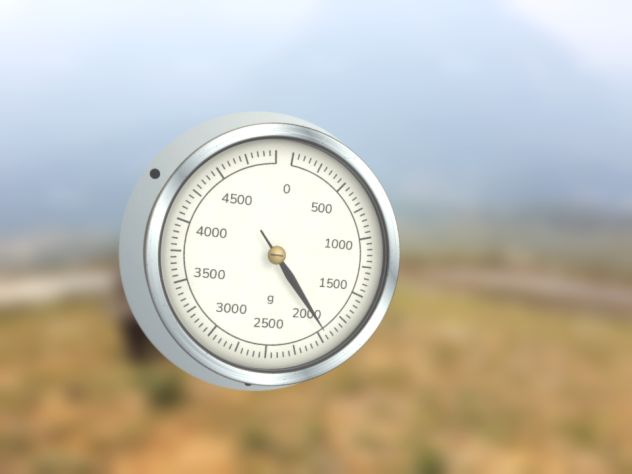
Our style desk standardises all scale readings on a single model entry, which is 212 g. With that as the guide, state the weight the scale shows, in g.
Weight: 1950 g
